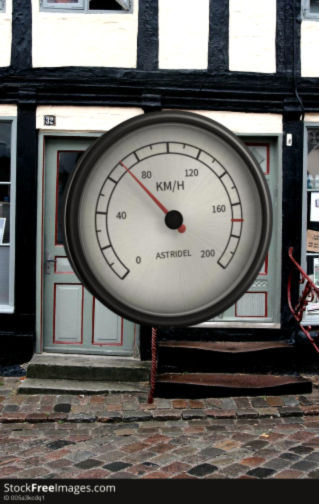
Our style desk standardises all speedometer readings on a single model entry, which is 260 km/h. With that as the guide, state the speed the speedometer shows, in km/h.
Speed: 70 km/h
